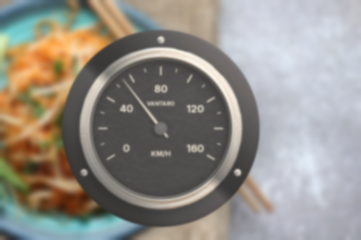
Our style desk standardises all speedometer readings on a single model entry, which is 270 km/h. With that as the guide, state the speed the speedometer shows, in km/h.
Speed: 55 km/h
